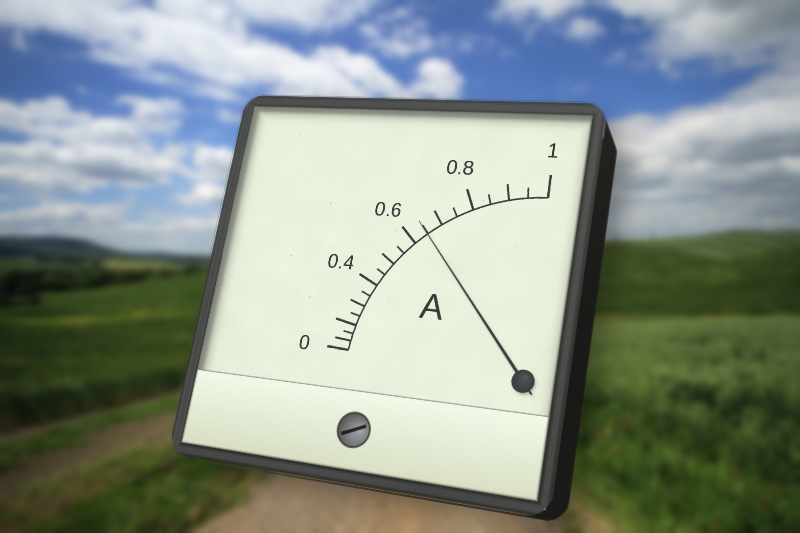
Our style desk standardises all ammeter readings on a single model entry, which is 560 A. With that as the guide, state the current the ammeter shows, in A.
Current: 0.65 A
